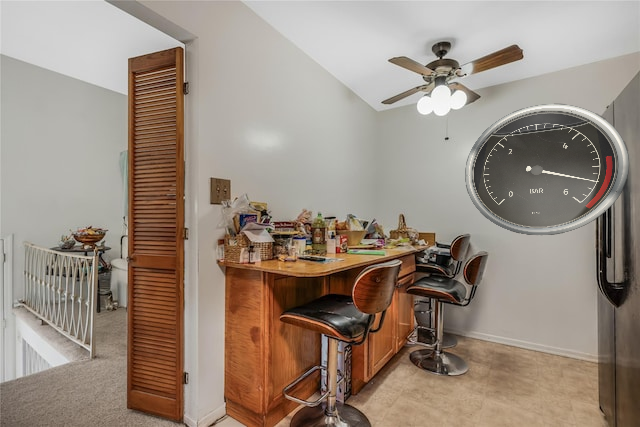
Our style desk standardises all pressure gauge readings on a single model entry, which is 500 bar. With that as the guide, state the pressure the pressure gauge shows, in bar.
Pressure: 5.4 bar
